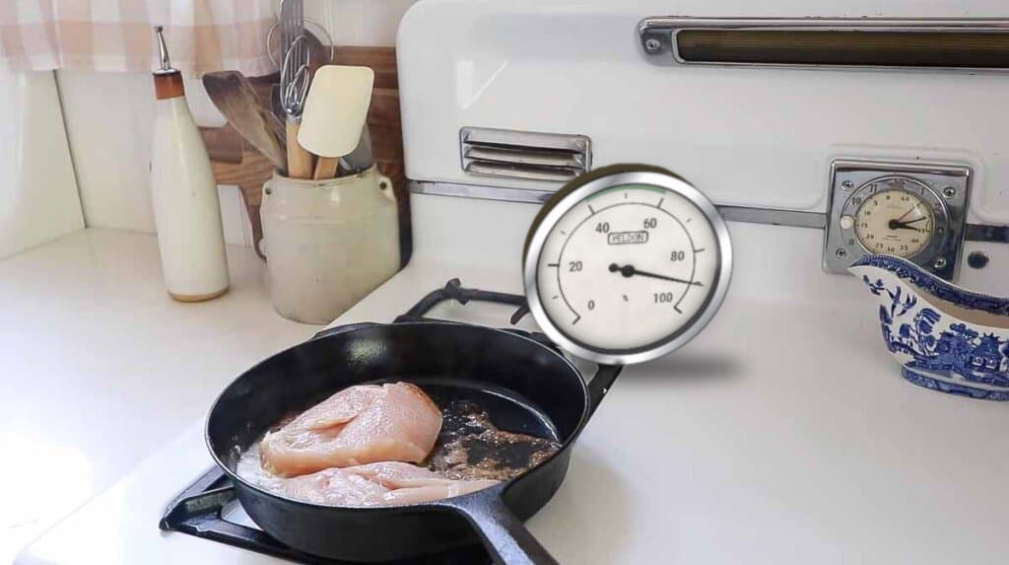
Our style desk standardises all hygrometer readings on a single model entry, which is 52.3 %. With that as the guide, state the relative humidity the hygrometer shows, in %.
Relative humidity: 90 %
